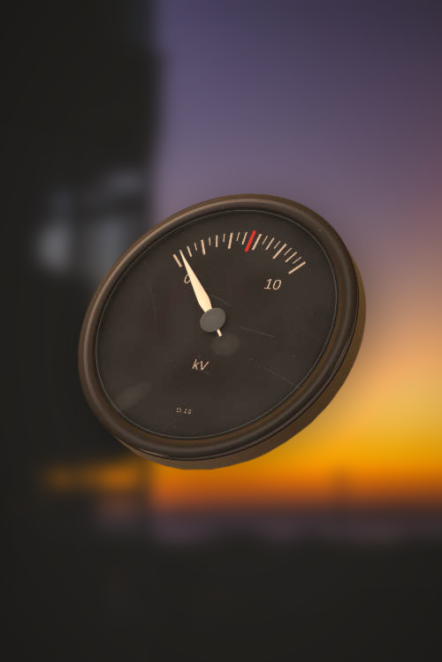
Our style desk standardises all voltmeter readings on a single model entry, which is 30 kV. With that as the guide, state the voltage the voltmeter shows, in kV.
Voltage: 0.5 kV
